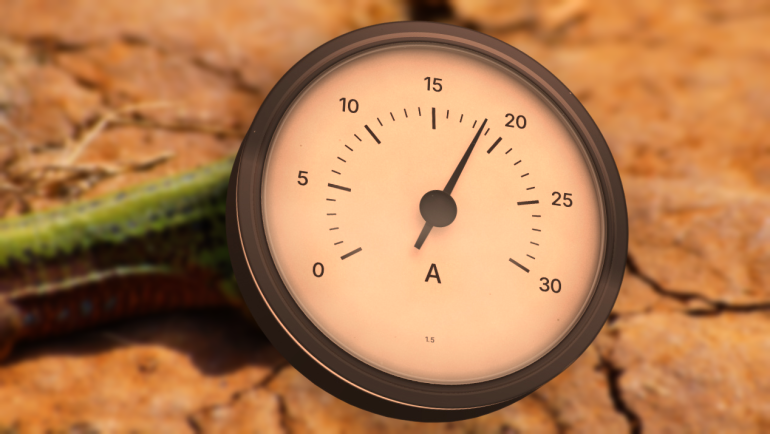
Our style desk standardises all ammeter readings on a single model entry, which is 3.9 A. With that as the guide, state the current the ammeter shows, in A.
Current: 18.5 A
